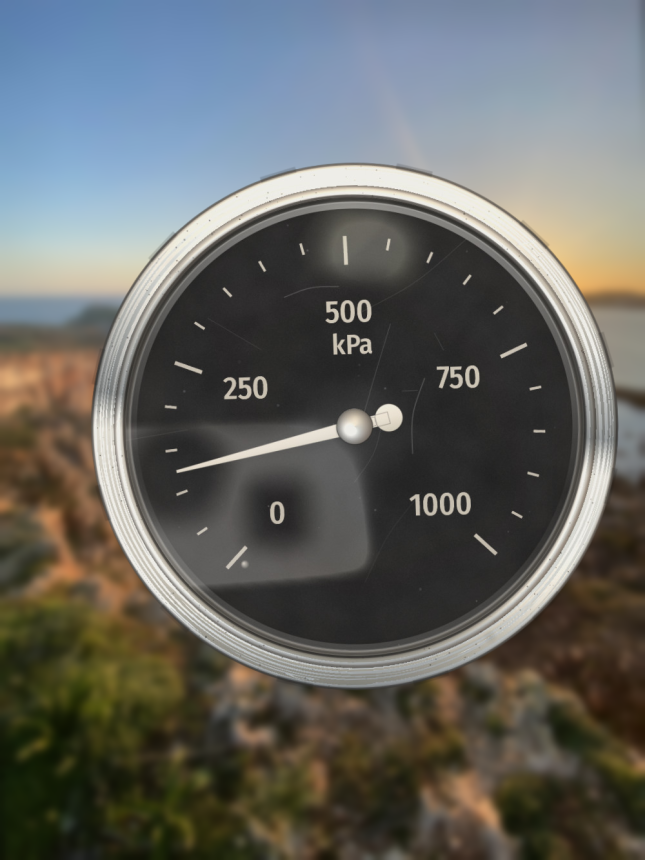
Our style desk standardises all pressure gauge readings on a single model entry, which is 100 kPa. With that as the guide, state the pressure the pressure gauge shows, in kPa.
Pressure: 125 kPa
